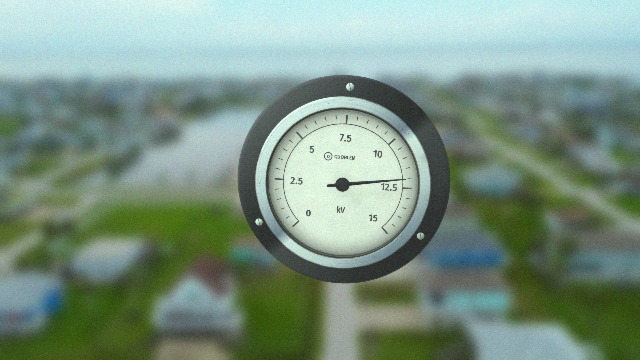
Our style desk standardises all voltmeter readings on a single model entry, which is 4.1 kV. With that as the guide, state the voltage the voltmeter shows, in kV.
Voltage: 12 kV
